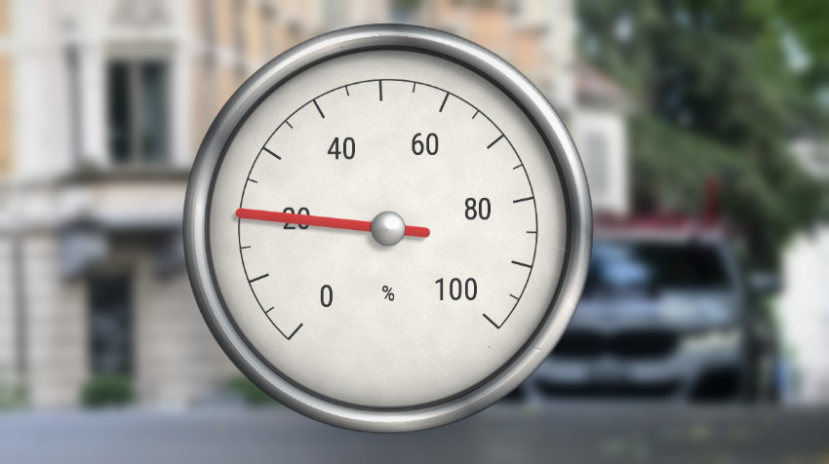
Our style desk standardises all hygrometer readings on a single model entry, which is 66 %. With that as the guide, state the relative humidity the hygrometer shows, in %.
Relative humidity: 20 %
